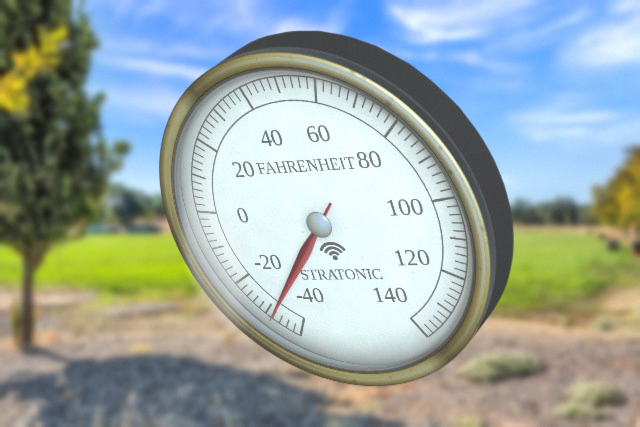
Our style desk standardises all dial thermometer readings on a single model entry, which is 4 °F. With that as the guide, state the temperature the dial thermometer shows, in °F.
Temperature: -32 °F
